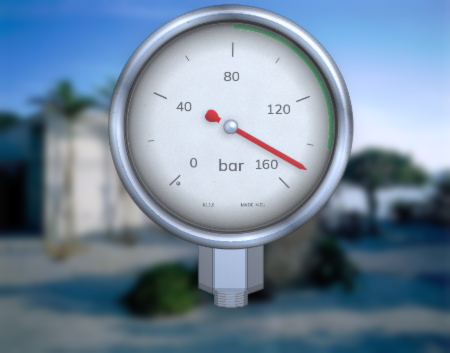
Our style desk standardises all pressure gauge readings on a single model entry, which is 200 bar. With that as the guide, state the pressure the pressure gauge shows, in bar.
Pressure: 150 bar
